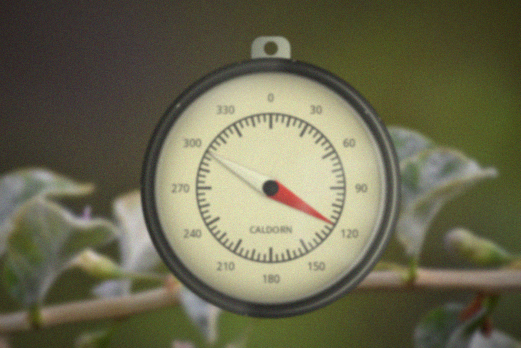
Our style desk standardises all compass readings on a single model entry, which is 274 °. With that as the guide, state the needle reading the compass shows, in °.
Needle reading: 120 °
